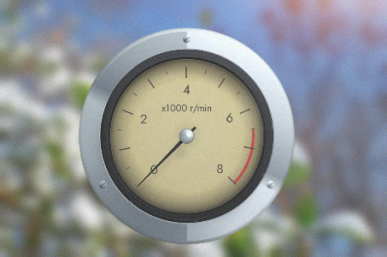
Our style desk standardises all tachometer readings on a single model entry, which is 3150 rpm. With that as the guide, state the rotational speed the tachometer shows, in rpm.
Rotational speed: 0 rpm
